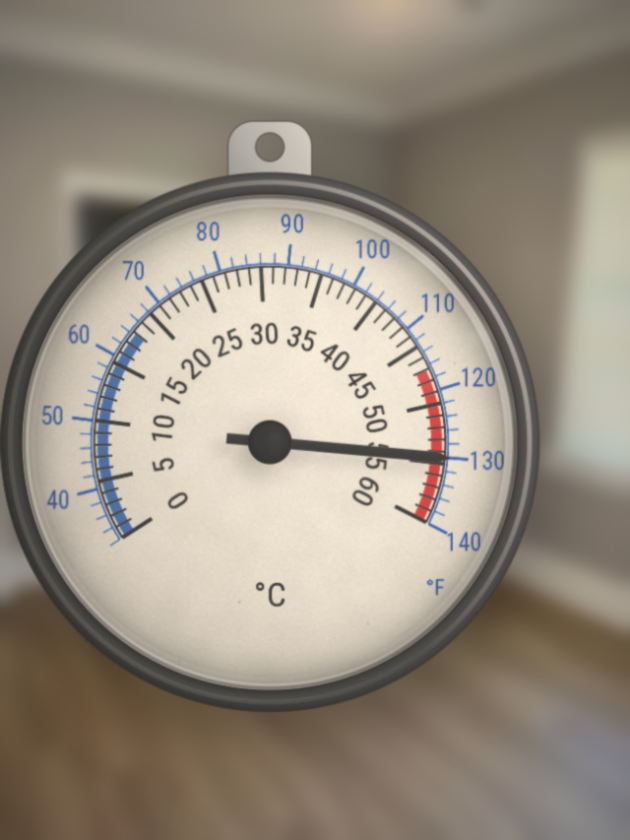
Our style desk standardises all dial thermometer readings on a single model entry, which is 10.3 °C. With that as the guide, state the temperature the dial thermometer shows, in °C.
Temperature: 54.5 °C
